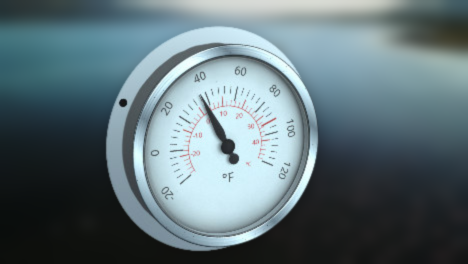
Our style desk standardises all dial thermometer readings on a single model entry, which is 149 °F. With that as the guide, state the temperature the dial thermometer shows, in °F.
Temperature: 36 °F
